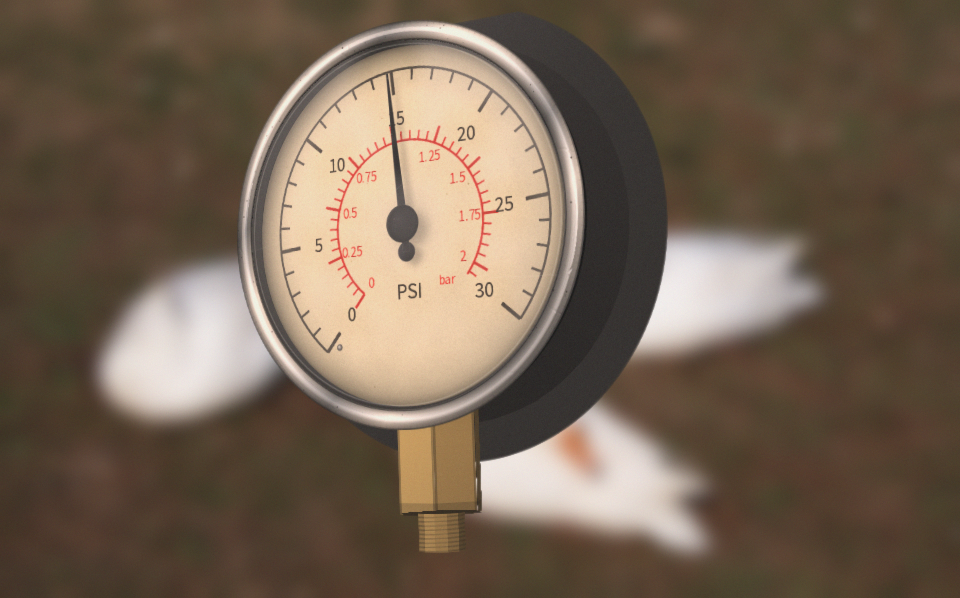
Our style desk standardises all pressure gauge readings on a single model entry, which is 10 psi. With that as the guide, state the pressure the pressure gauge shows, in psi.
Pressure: 15 psi
